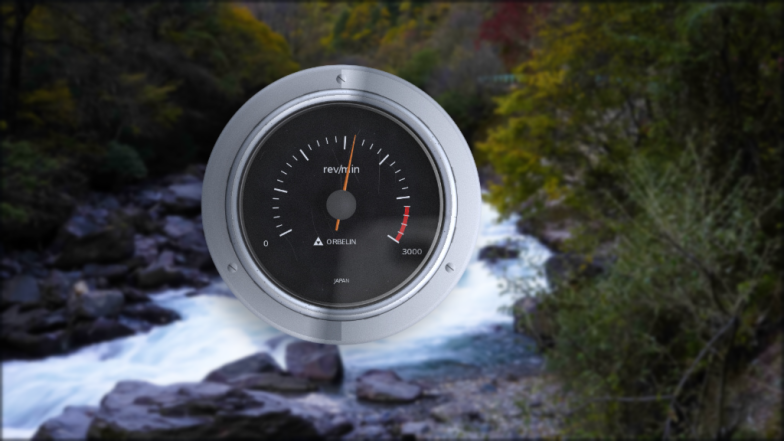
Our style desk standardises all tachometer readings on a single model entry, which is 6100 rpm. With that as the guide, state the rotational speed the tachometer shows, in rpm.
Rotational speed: 1600 rpm
